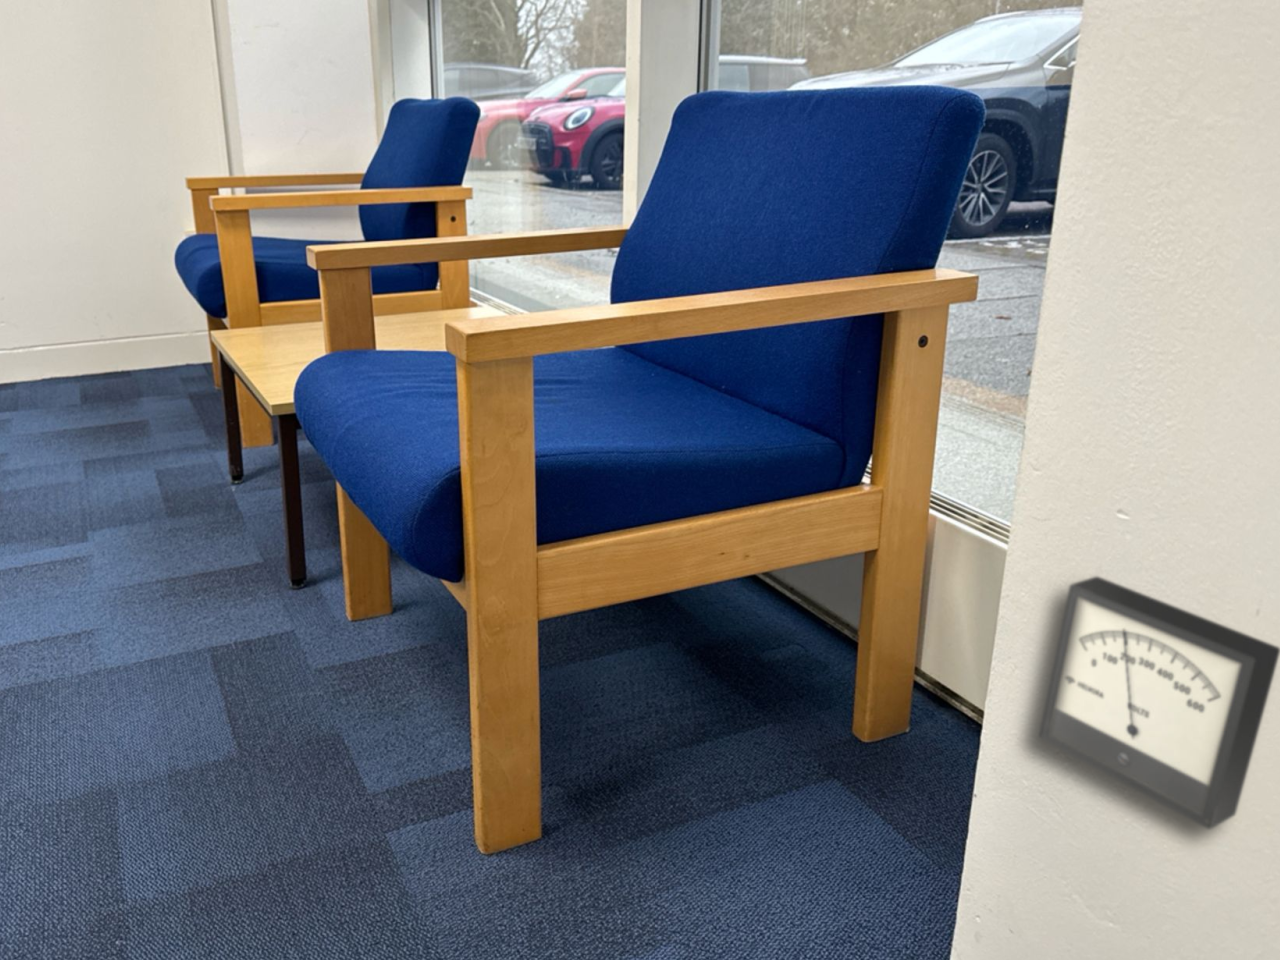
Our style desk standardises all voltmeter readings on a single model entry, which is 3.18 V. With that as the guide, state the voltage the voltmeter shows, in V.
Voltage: 200 V
